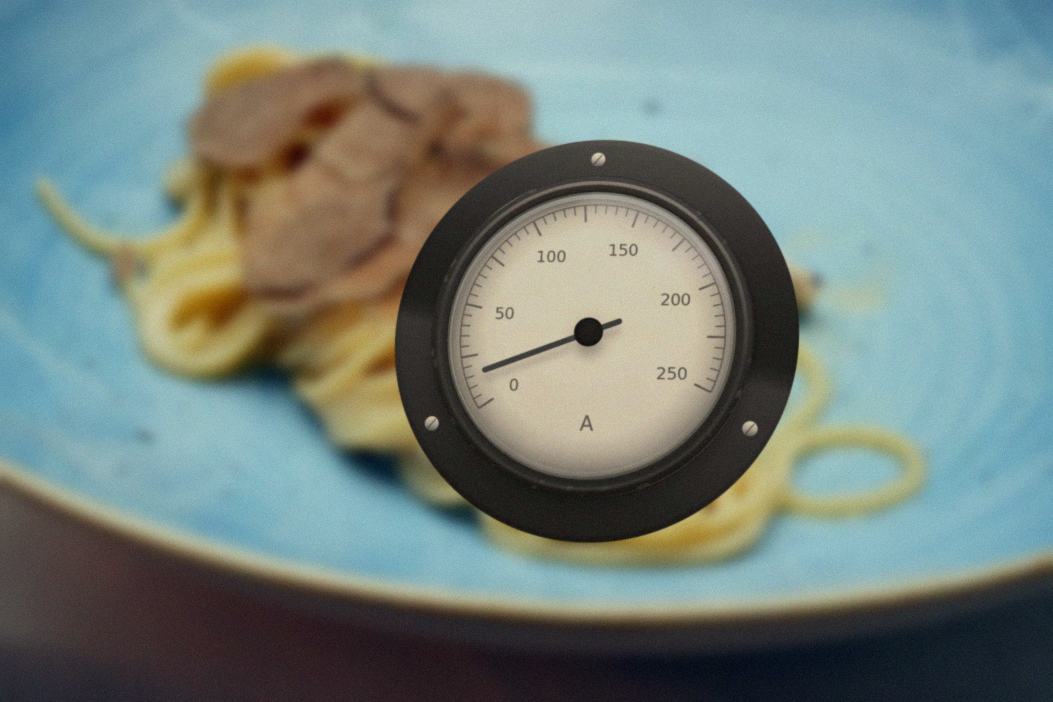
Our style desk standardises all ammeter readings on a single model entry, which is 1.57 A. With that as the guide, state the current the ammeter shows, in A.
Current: 15 A
